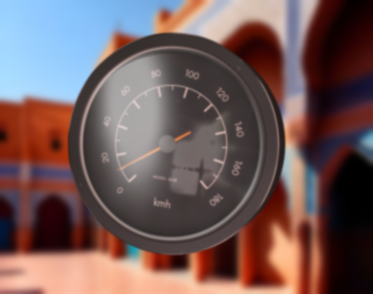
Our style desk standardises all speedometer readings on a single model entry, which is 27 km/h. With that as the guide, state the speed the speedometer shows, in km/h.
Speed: 10 km/h
